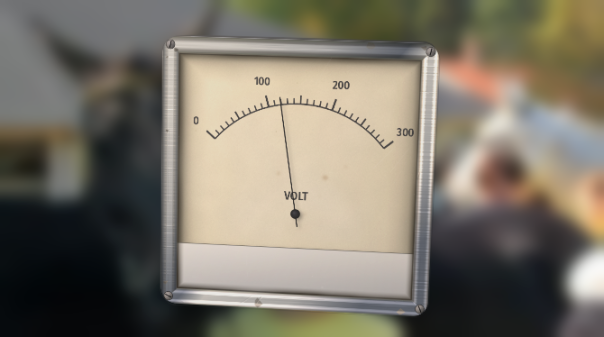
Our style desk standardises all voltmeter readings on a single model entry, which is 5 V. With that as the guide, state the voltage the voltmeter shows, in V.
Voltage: 120 V
